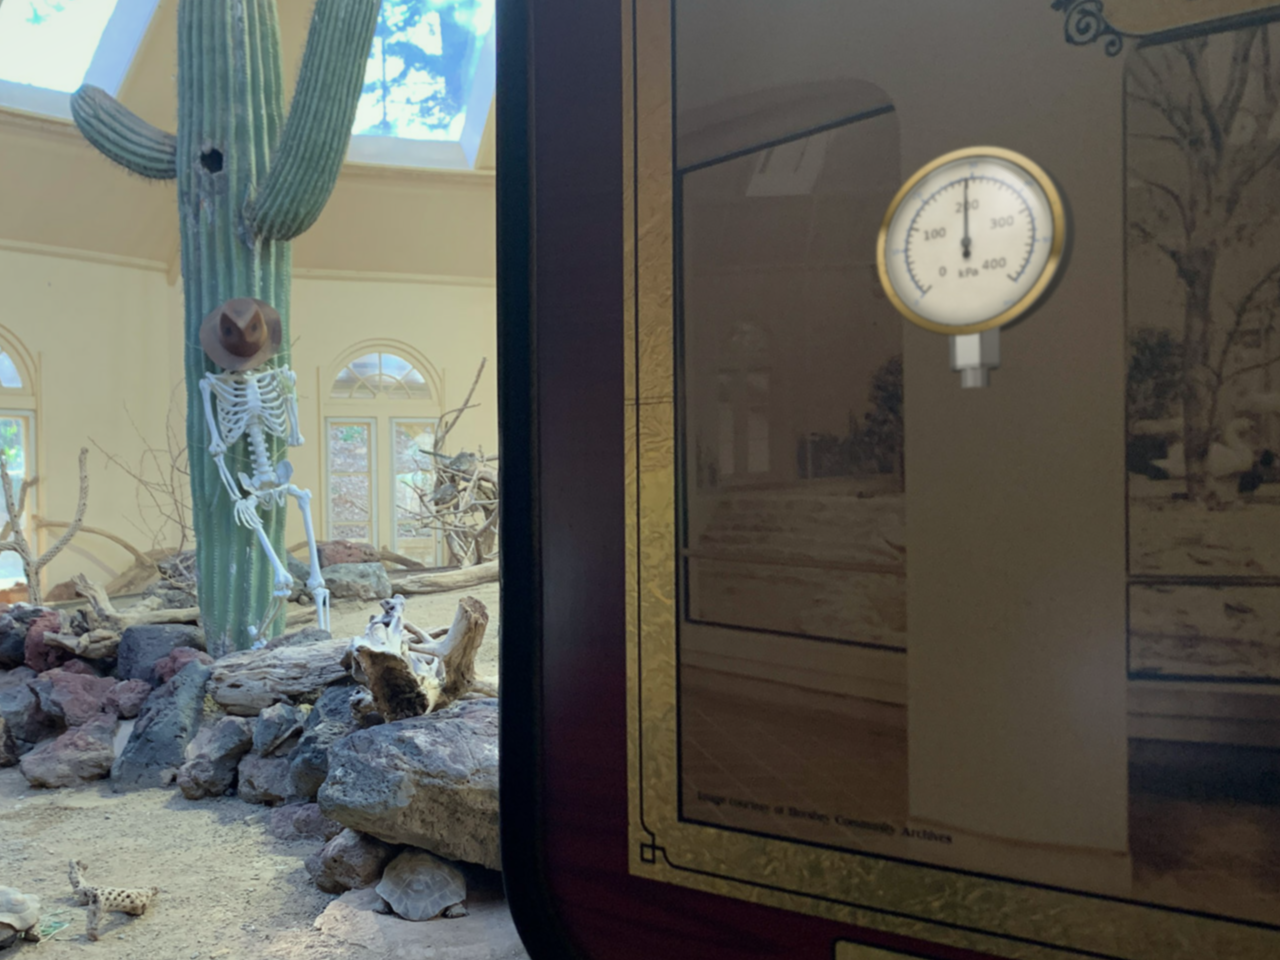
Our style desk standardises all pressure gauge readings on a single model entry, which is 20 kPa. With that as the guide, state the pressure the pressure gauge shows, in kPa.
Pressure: 200 kPa
